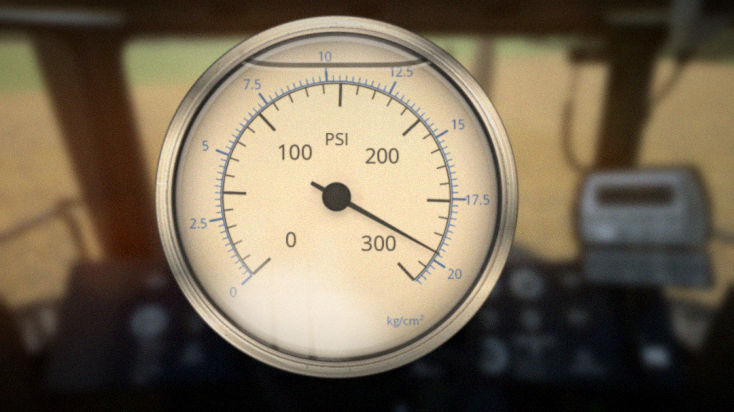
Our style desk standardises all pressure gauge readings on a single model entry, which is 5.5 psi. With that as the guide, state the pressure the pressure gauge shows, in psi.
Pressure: 280 psi
